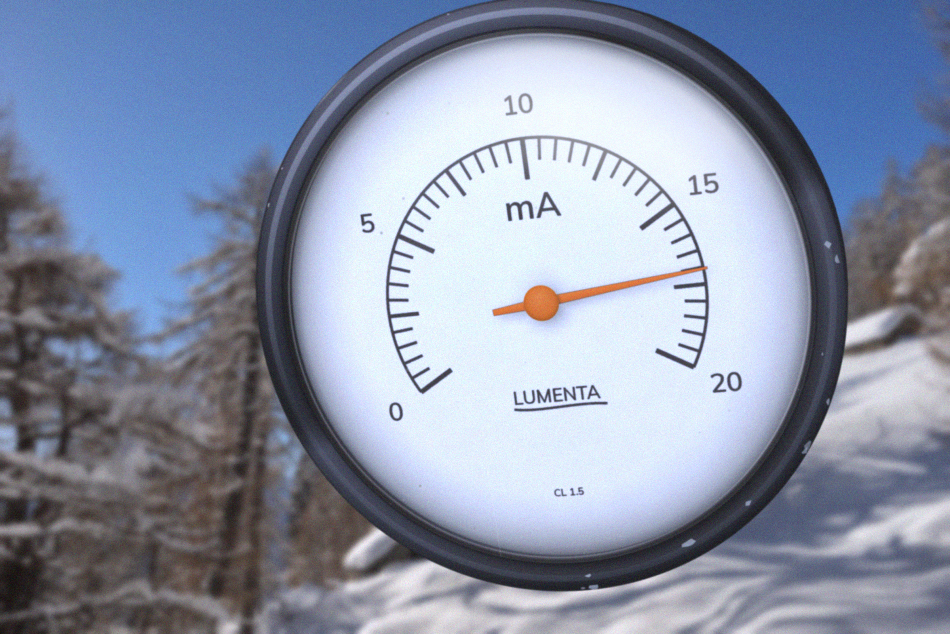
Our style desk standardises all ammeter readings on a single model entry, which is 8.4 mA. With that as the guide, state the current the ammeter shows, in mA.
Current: 17 mA
